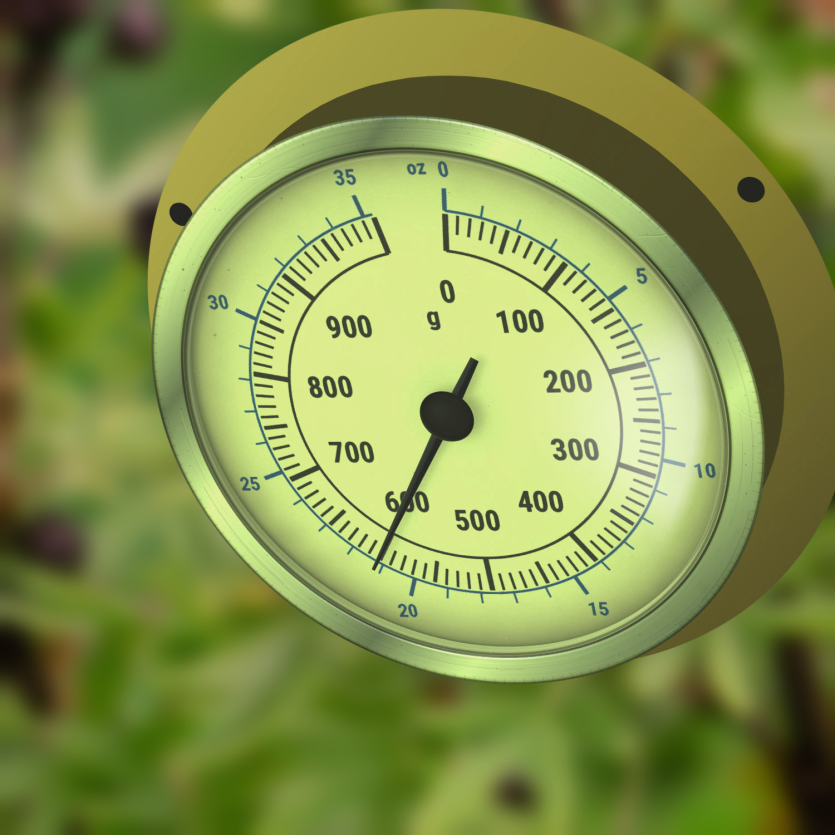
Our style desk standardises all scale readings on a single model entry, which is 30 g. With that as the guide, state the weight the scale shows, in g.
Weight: 600 g
